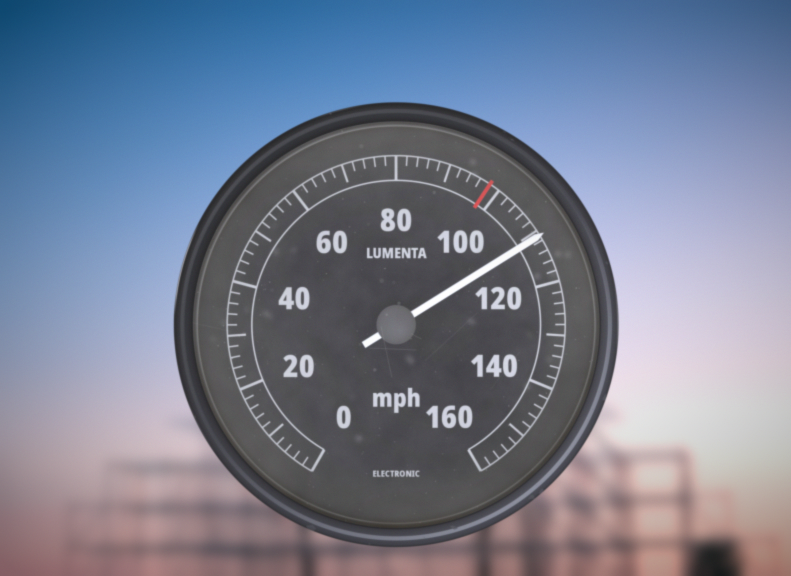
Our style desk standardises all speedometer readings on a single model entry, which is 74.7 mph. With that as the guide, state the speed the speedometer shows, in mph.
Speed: 111 mph
